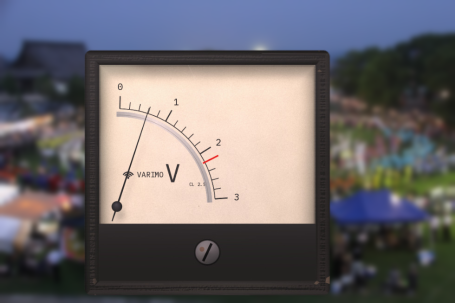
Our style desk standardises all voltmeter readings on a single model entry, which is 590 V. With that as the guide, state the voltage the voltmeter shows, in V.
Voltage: 0.6 V
